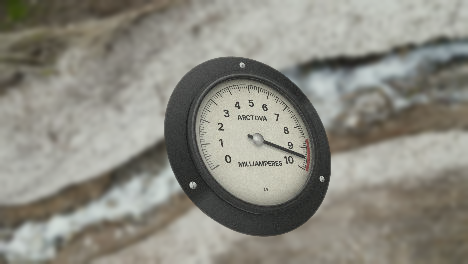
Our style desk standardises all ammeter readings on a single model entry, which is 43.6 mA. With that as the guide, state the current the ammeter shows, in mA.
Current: 9.5 mA
